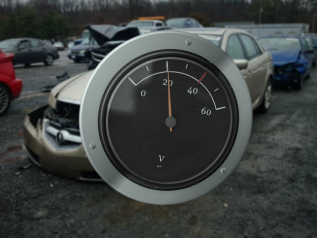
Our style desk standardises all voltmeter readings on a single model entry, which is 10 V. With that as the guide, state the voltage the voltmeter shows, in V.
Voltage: 20 V
